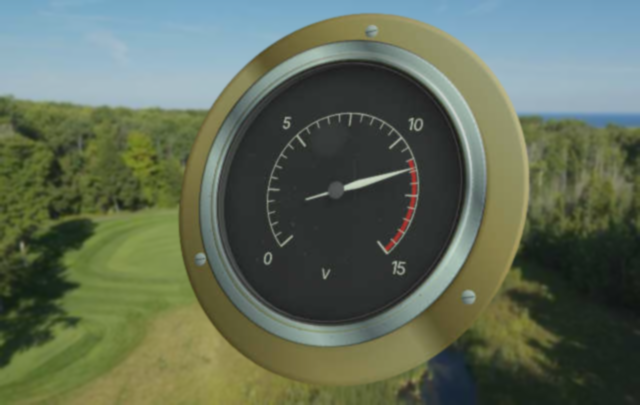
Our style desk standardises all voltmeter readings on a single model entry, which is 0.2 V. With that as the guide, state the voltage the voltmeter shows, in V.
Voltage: 11.5 V
